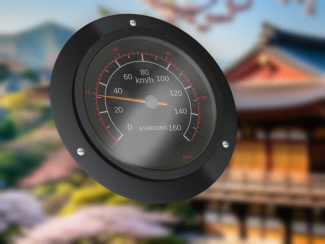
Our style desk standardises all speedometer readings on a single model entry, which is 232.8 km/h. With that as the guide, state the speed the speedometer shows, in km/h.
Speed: 30 km/h
